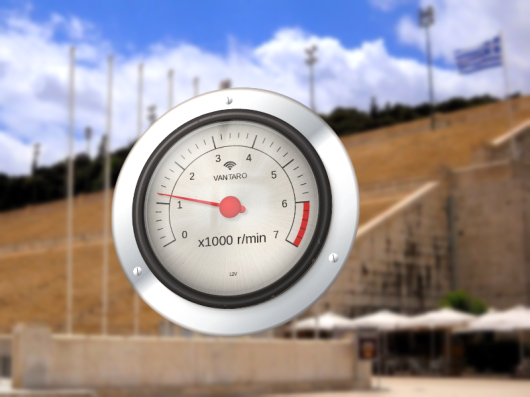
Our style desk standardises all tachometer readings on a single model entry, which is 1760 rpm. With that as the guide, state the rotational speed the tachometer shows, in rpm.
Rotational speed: 1200 rpm
